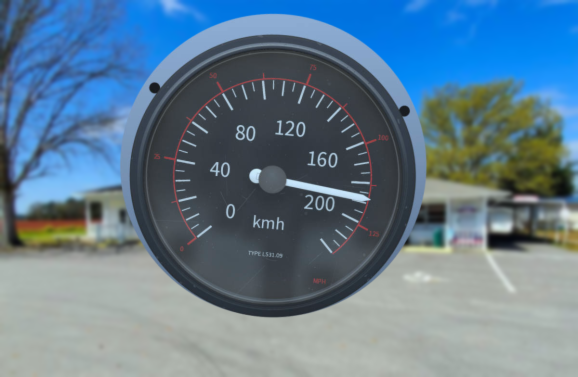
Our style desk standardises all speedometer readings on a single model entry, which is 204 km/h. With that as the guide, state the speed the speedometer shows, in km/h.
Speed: 187.5 km/h
